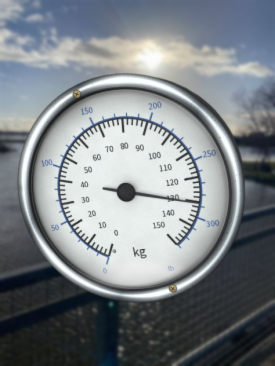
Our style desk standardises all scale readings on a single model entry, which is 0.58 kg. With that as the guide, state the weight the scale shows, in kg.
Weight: 130 kg
